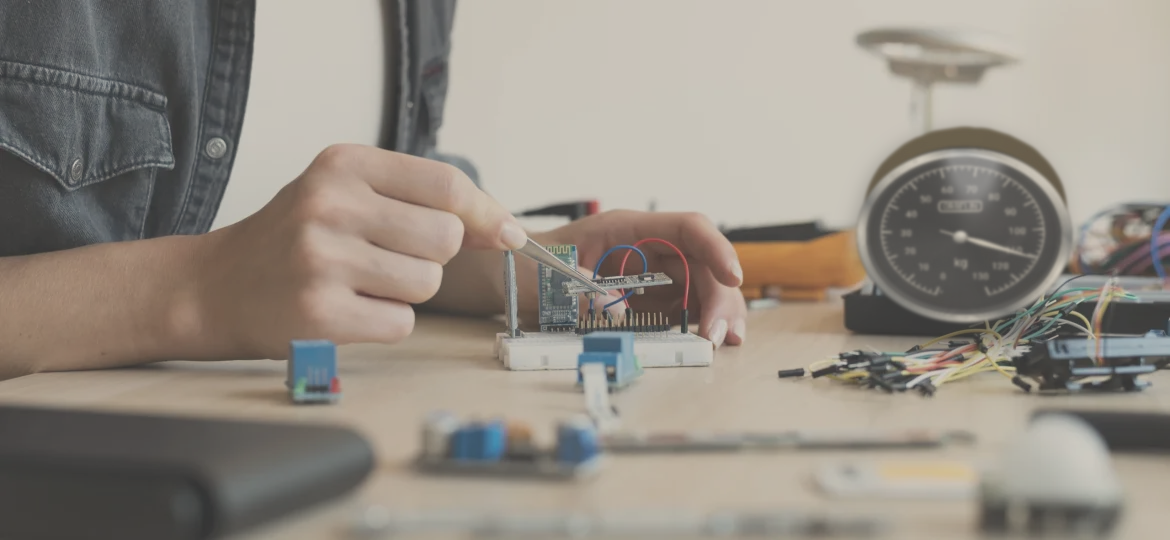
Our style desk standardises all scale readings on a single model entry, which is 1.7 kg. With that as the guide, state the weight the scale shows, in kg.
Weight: 110 kg
